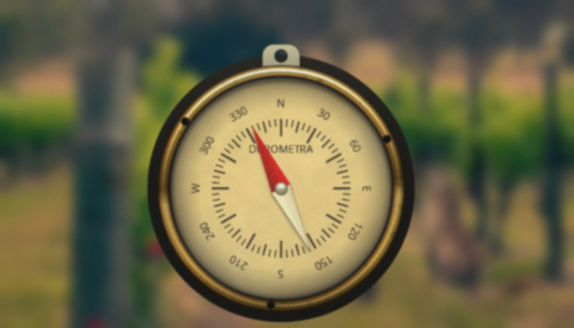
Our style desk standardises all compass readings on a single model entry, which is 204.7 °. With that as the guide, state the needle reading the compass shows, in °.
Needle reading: 335 °
